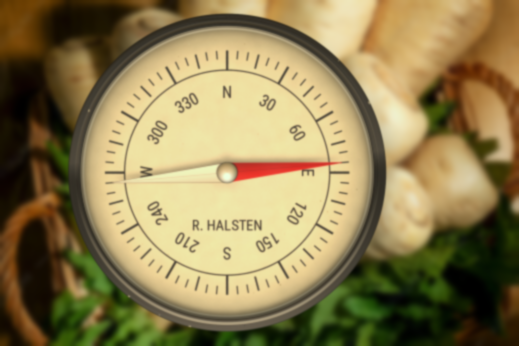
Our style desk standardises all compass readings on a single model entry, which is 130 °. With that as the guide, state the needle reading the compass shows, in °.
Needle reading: 85 °
